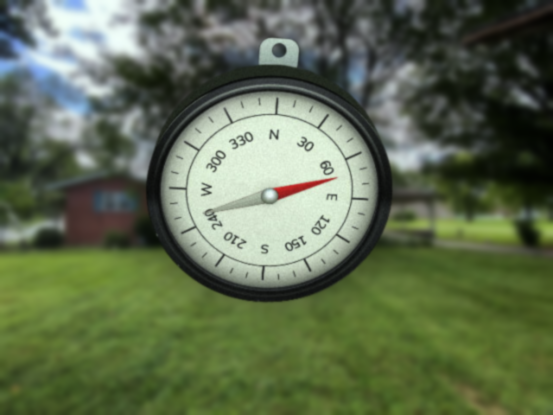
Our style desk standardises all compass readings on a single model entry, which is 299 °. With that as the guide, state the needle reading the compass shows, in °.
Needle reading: 70 °
